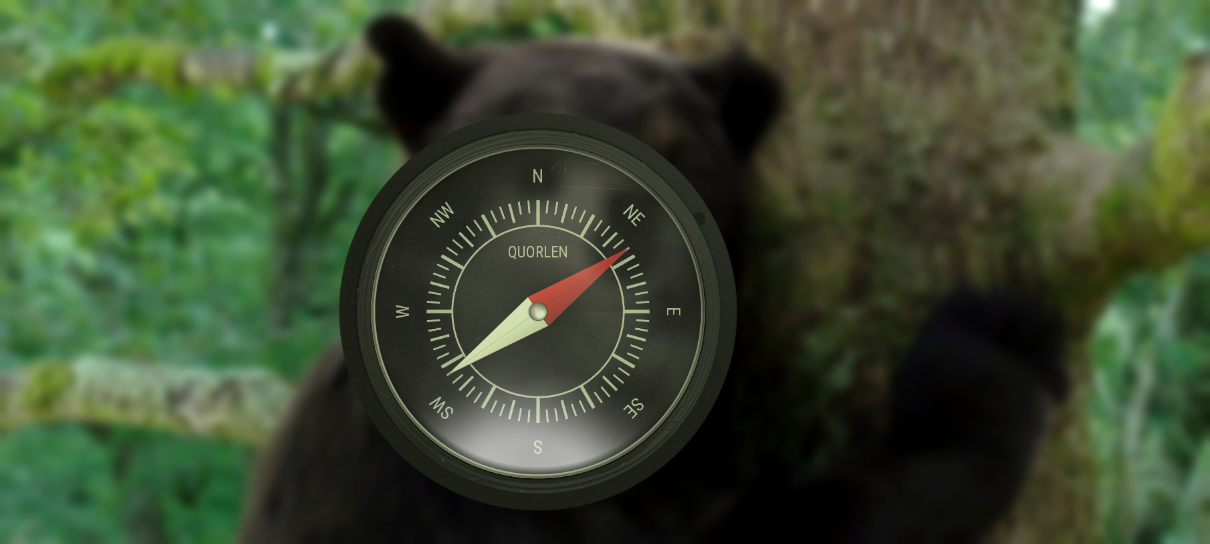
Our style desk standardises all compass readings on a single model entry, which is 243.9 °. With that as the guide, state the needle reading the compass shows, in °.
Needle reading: 55 °
